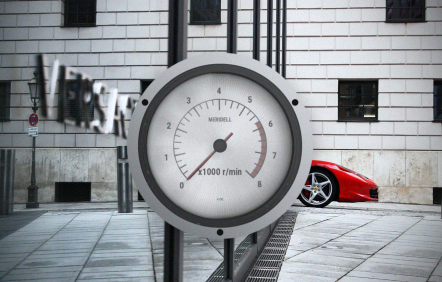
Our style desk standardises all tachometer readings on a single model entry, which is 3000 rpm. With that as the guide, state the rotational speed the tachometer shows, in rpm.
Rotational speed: 0 rpm
